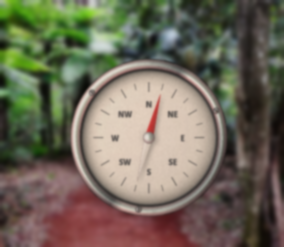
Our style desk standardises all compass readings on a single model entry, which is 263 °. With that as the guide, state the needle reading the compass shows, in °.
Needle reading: 15 °
